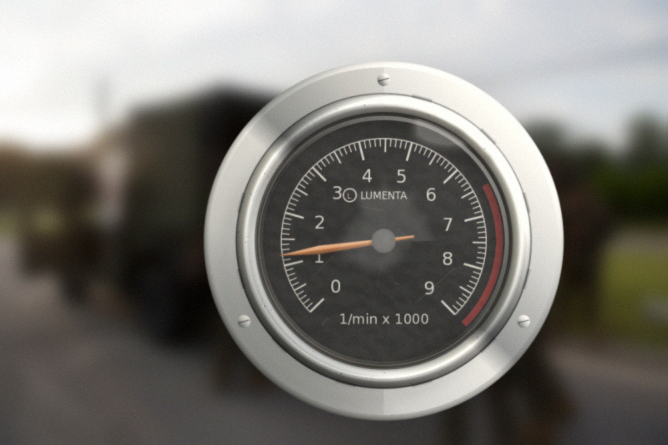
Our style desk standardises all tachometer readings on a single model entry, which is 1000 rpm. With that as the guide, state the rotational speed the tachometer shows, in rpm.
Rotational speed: 1200 rpm
